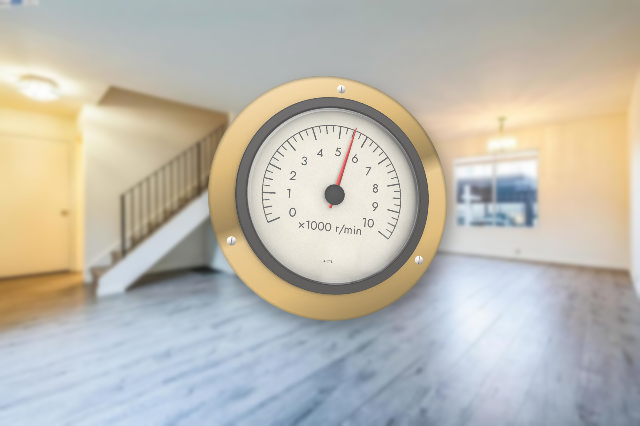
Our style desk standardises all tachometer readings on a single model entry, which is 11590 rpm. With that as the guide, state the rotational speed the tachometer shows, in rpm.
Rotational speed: 5500 rpm
